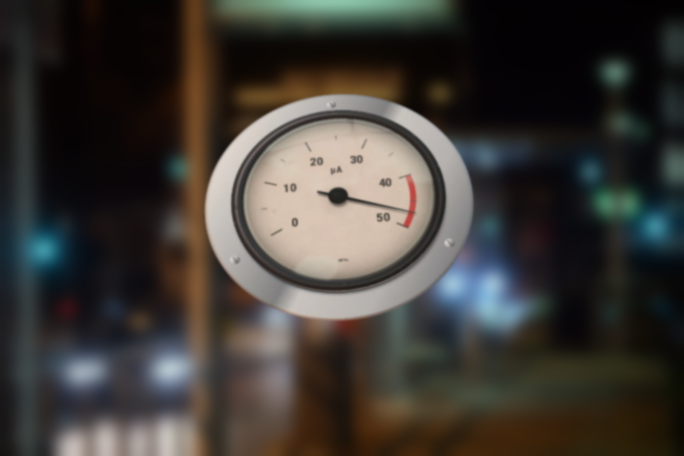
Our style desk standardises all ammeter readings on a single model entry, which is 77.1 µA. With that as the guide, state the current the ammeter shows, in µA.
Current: 47.5 µA
